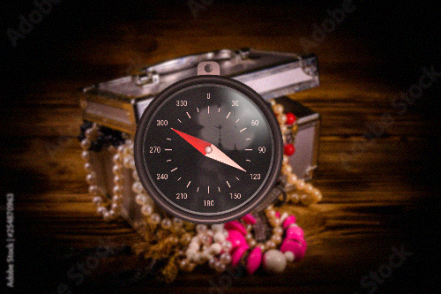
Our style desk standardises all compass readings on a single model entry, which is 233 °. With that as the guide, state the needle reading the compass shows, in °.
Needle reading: 300 °
